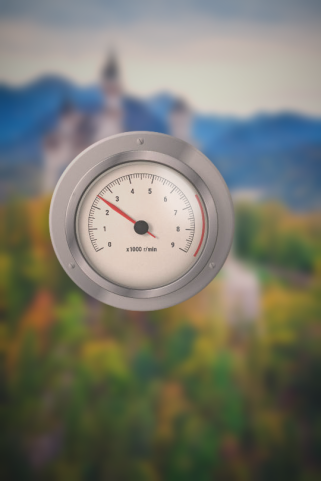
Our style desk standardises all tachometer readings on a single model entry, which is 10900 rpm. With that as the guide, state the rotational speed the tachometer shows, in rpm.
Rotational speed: 2500 rpm
